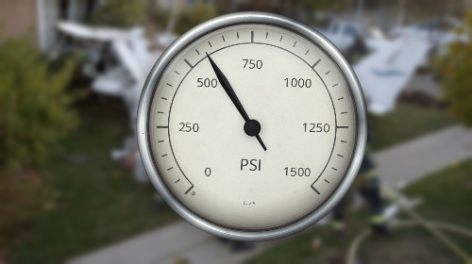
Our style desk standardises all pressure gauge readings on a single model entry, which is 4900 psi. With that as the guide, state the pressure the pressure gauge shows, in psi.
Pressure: 575 psi
